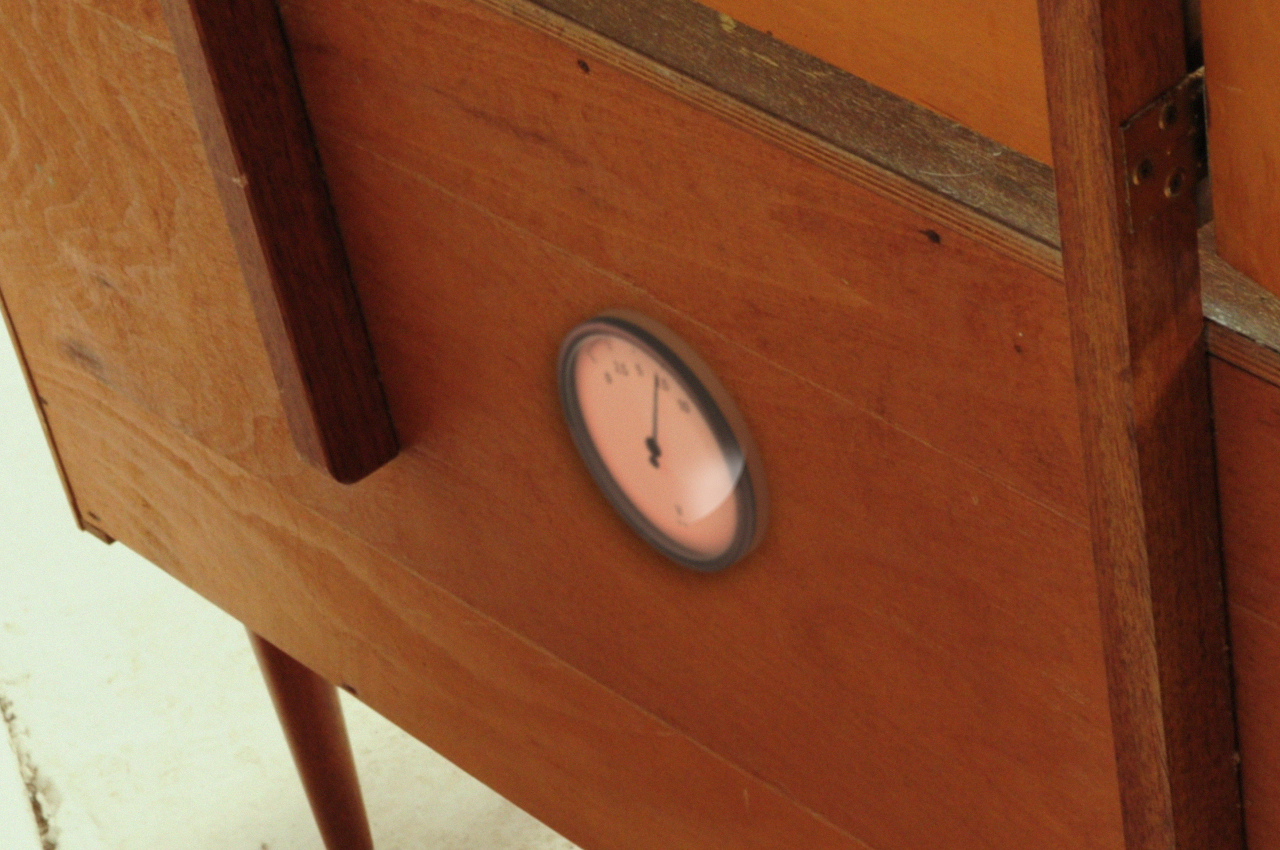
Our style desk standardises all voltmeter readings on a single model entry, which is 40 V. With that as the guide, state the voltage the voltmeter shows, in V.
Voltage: 7.5 V
